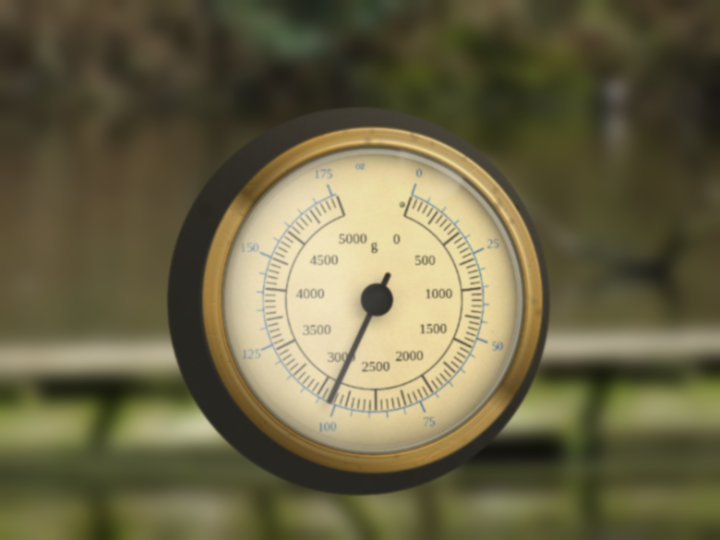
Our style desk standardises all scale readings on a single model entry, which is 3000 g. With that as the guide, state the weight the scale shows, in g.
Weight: 2900 g
